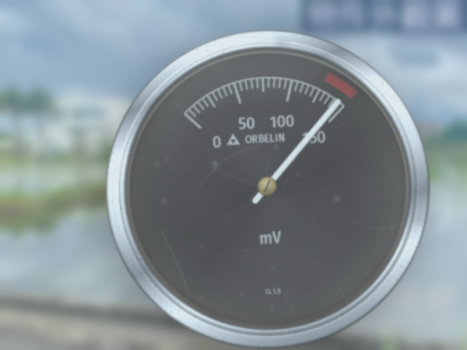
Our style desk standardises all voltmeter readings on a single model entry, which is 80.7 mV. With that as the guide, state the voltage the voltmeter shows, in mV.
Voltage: 145 mV
